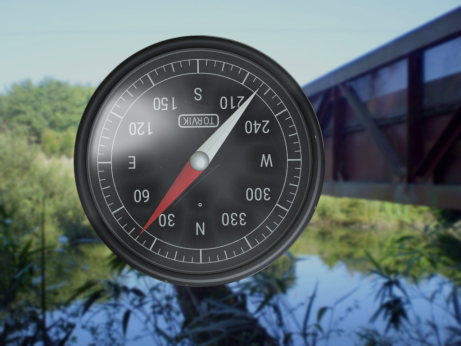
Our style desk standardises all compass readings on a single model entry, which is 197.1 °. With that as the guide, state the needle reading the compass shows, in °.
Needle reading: 40 °
